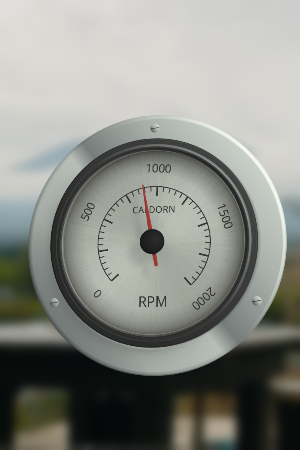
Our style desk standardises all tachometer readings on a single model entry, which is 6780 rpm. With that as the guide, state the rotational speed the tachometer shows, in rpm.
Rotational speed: 900 rpm
